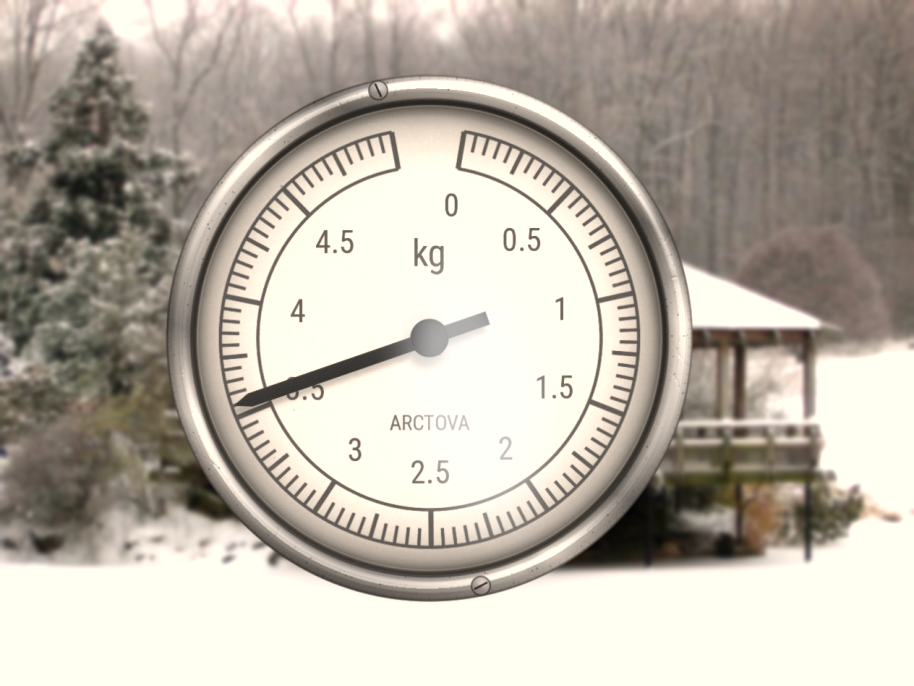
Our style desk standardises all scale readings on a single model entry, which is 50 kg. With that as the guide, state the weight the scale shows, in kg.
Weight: 3.55 kg
